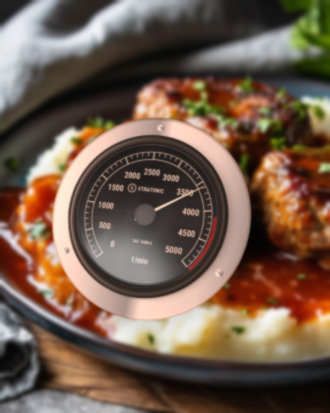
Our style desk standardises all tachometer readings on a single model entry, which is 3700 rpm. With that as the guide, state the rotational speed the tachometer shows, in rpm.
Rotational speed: 3600 rpm
